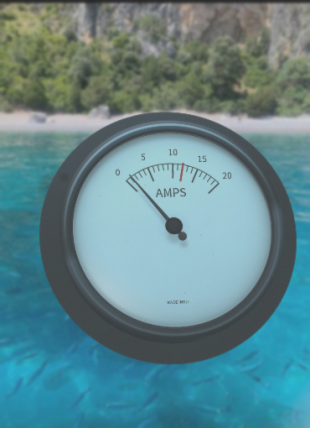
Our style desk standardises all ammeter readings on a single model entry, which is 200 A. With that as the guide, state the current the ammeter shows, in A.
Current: 1 A
